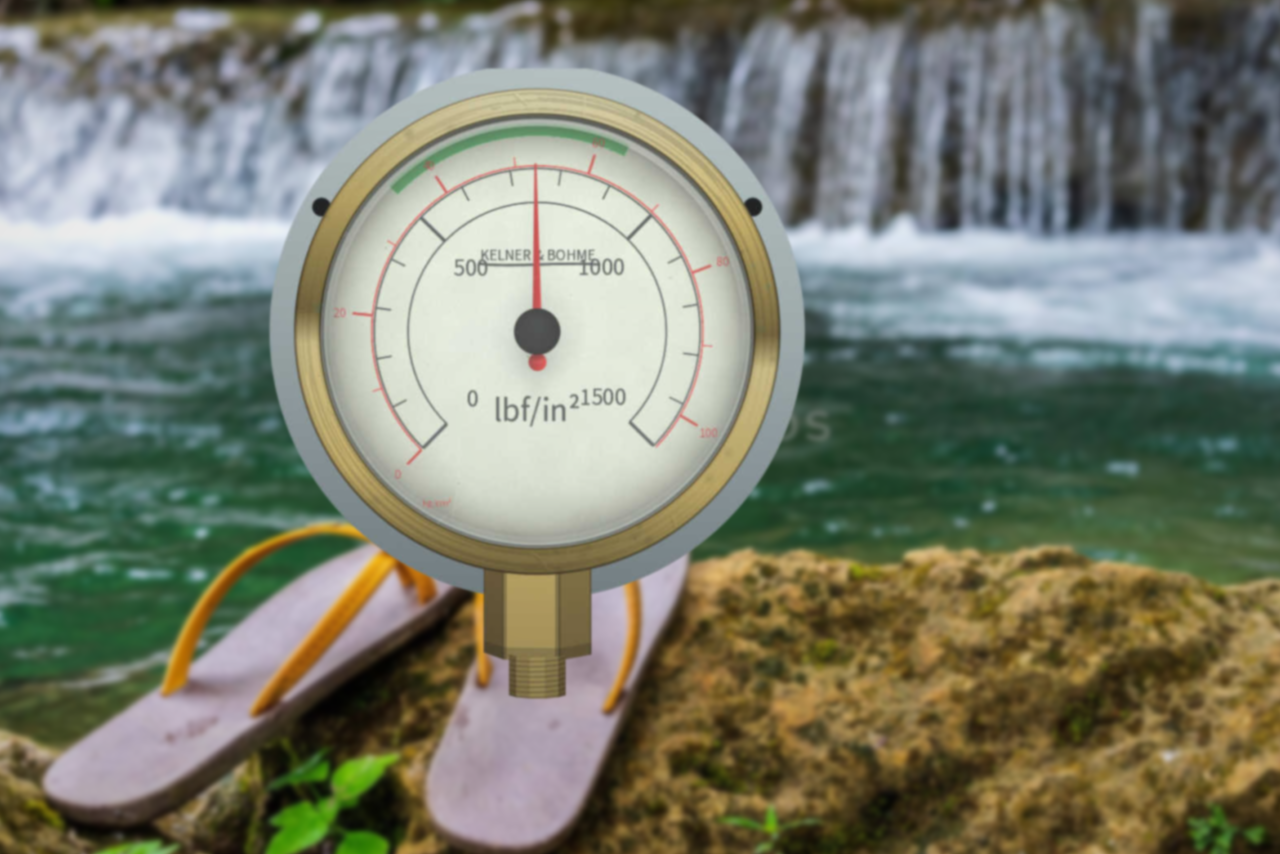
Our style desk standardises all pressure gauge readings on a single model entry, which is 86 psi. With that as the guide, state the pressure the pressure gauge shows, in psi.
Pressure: 750 psi
